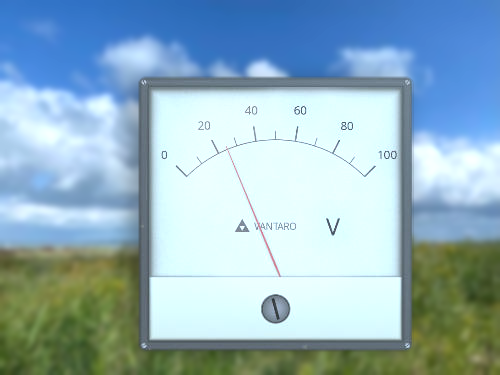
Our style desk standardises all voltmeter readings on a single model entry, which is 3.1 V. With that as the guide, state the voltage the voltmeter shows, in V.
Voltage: 25 V
